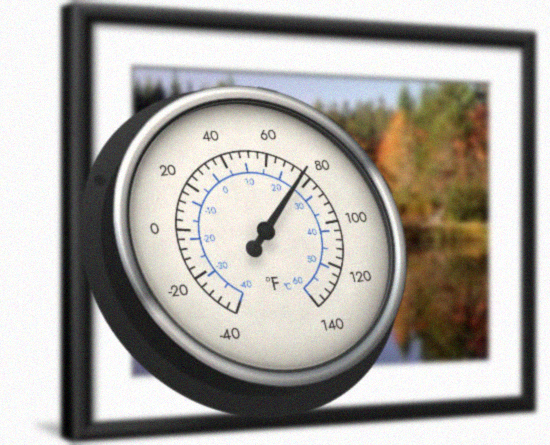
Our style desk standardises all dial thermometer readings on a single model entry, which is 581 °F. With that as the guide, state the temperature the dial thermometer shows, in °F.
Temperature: 76 °F
